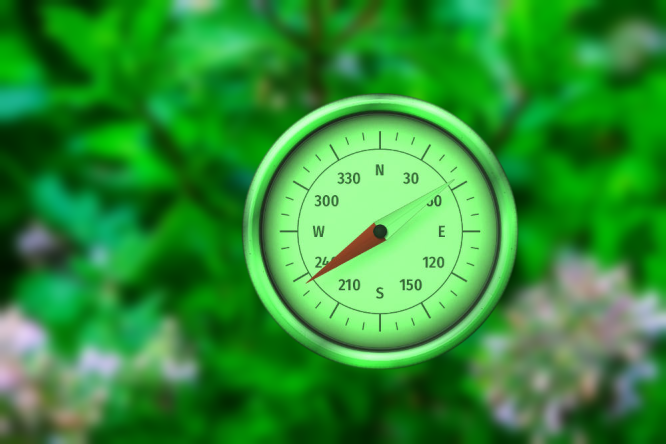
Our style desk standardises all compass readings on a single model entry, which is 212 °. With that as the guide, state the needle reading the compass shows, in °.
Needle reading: 235 °
